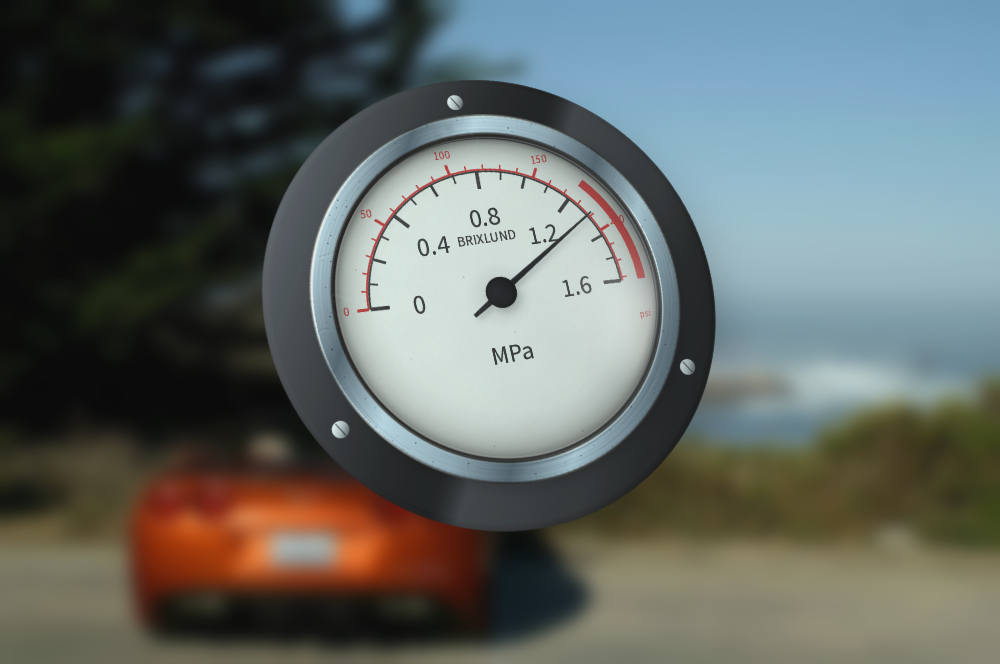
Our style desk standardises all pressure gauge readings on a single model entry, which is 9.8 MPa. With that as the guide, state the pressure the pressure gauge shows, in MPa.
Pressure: 1.3 MPa
